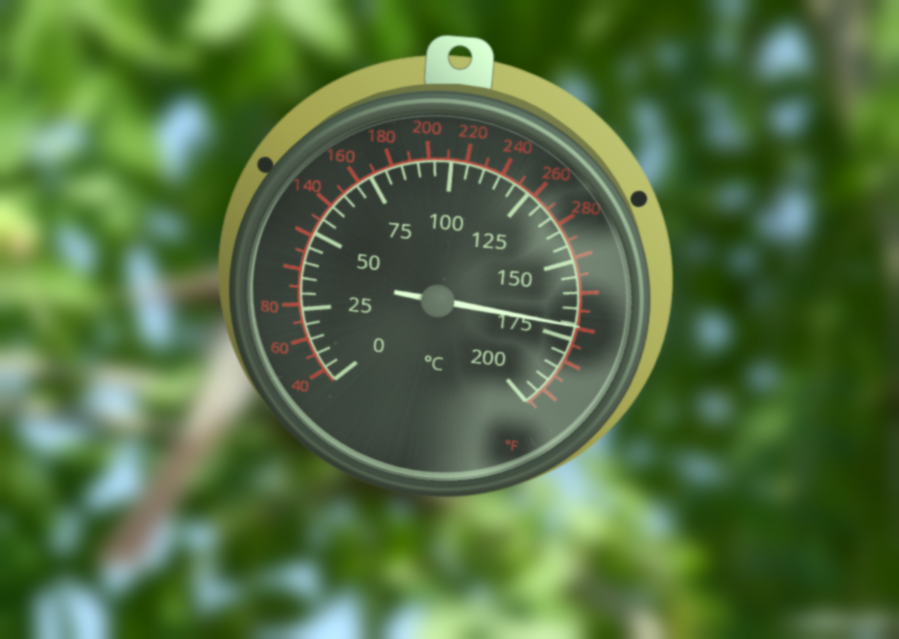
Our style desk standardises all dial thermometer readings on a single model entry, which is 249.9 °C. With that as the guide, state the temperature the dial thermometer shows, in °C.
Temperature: 170 °C
